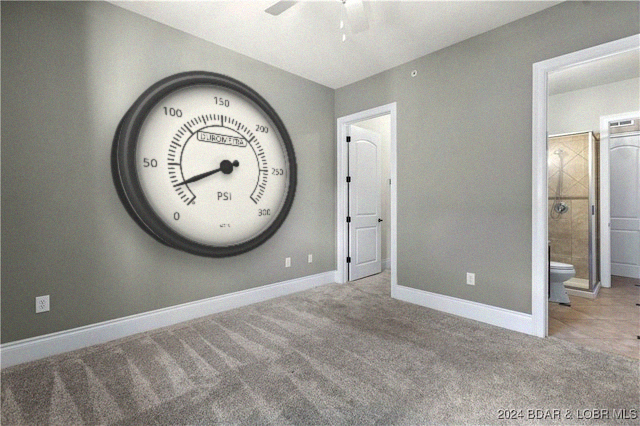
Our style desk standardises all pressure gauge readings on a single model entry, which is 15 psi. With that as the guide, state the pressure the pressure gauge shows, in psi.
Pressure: 25 psi
